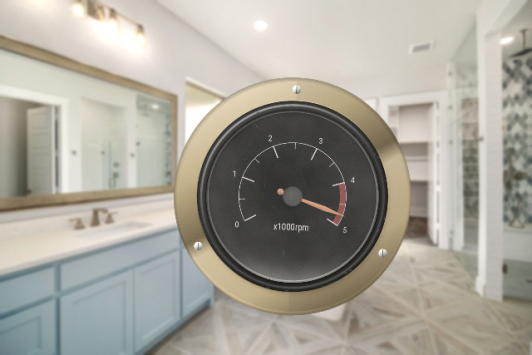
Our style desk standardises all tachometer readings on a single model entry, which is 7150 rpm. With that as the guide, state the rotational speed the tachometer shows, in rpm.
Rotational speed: 4750 rpm
